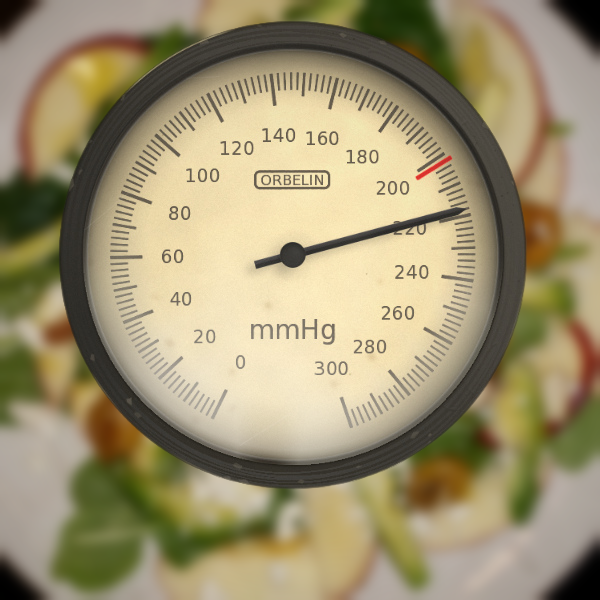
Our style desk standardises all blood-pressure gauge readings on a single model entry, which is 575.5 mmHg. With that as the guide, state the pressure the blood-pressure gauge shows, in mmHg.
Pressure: 218 mmHg
